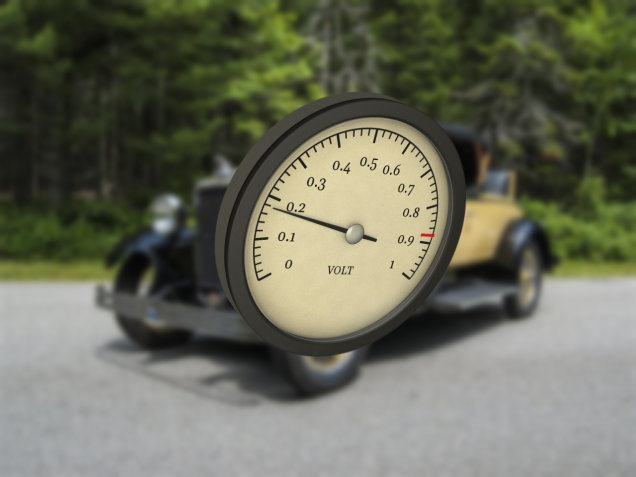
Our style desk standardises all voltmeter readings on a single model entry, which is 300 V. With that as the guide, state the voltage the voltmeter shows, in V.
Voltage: 0.18 V
